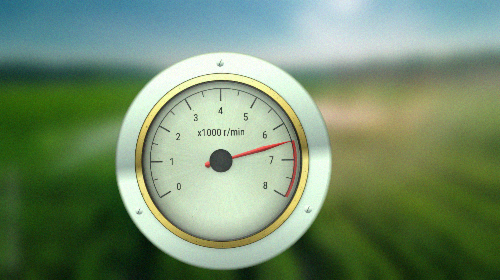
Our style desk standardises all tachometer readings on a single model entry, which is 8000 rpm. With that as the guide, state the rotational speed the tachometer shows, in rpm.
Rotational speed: 6500 rpm
